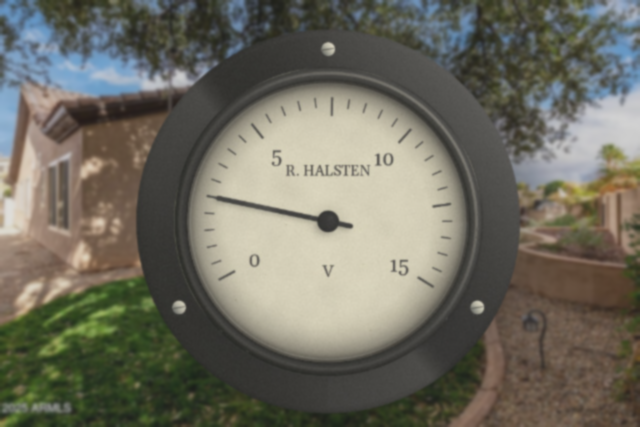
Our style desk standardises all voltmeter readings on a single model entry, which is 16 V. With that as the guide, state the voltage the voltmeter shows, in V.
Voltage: 2.5 V
